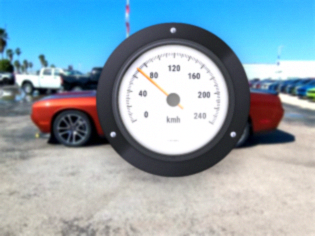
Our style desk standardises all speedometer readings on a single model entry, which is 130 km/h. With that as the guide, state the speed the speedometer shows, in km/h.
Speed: 70 km/h
